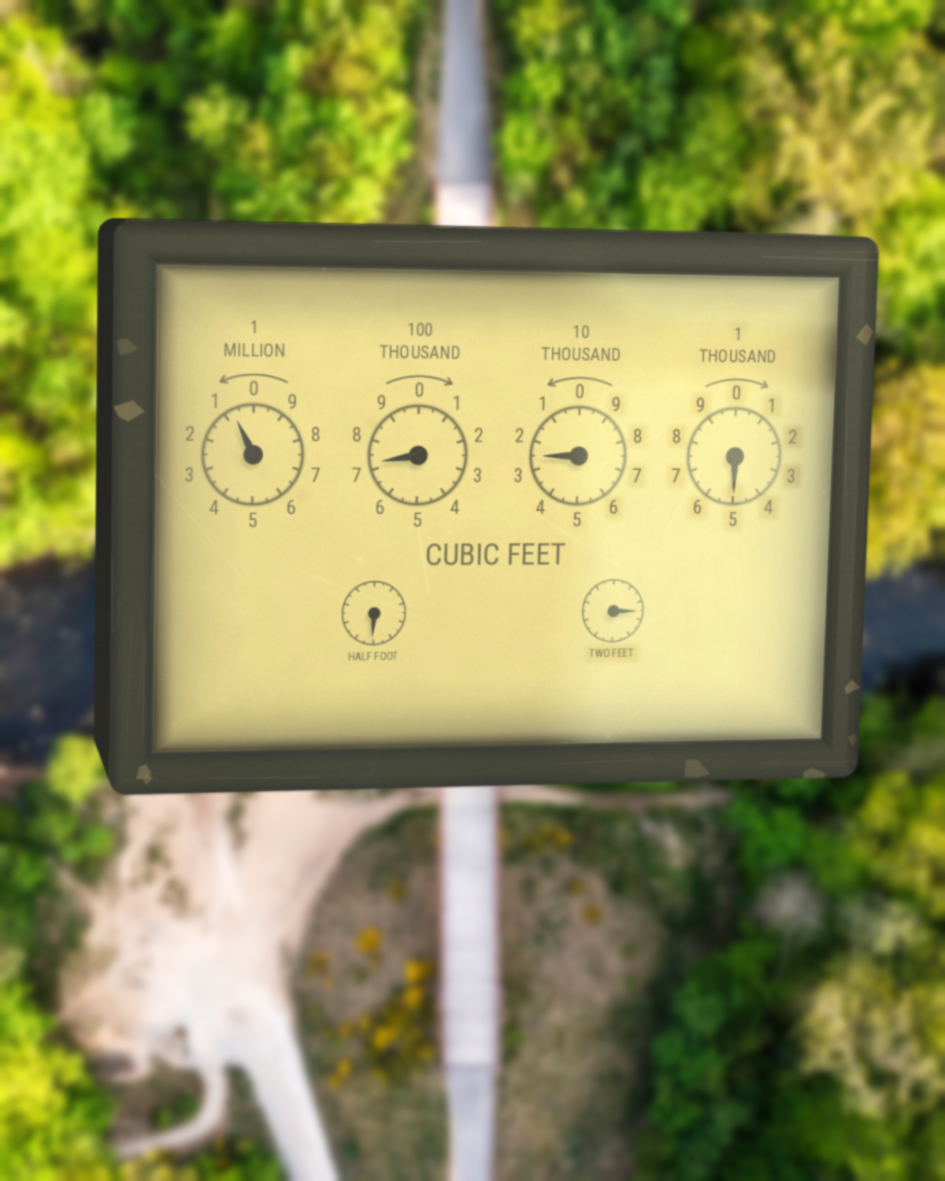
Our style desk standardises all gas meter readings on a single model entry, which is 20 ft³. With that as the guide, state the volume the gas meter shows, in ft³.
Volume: 72500 ft³
